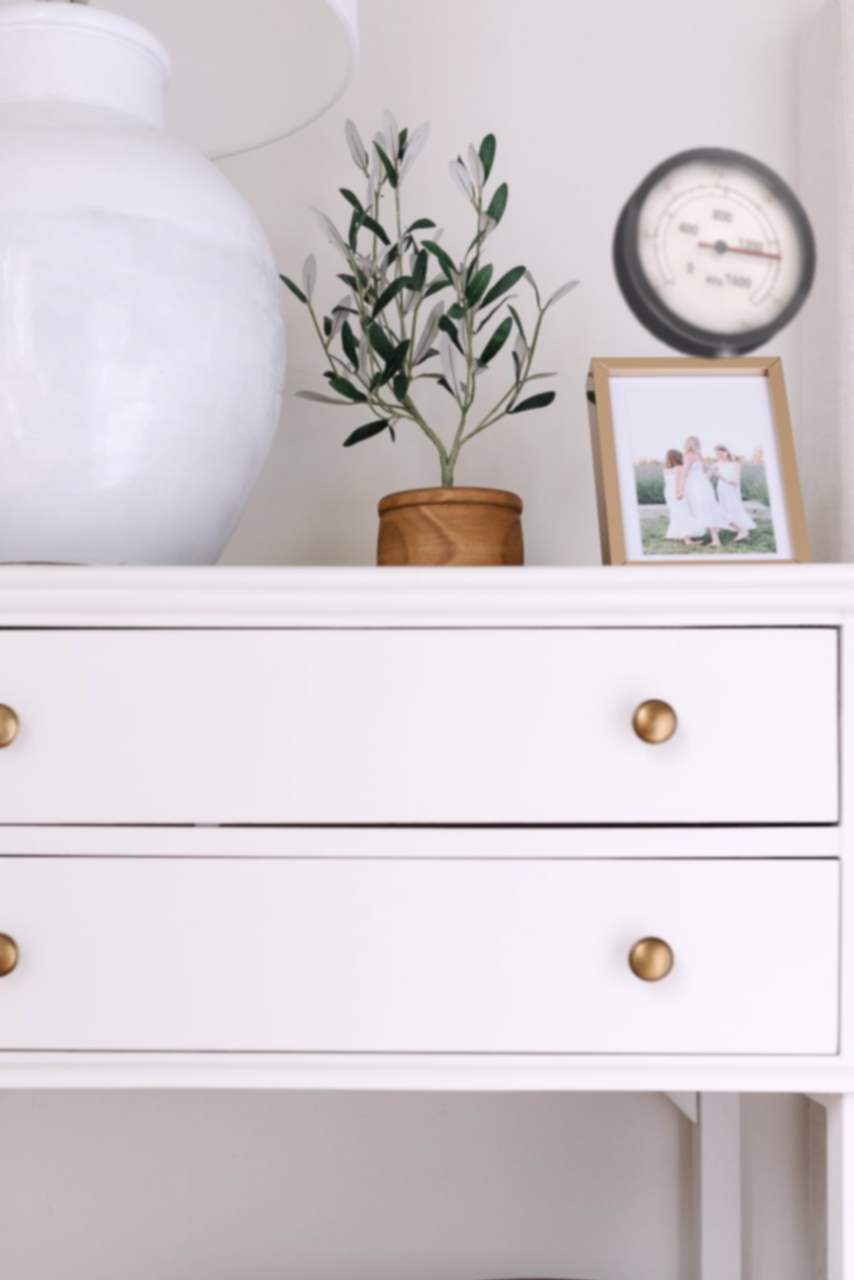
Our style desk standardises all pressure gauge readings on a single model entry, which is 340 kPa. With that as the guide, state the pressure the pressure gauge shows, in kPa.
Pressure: 1300 kPa
